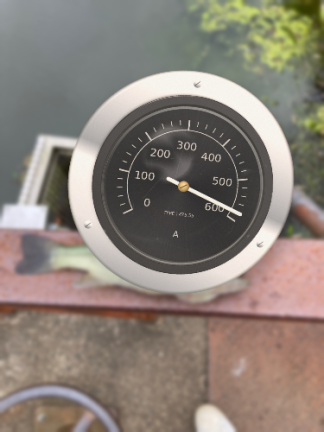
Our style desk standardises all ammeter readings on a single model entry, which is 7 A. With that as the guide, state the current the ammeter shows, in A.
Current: 580 A
